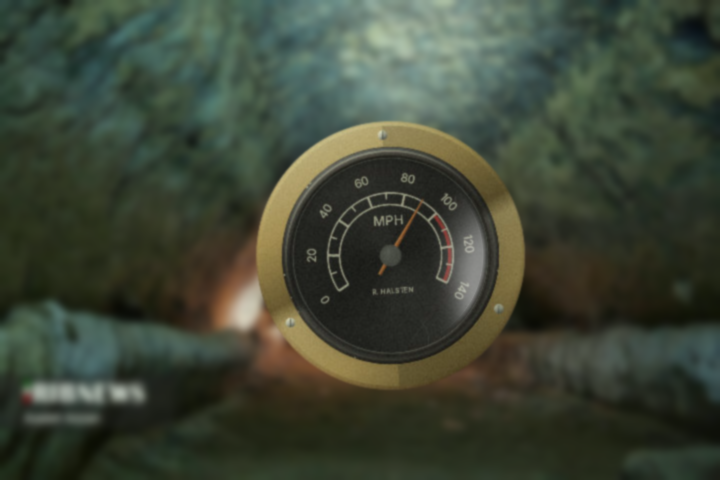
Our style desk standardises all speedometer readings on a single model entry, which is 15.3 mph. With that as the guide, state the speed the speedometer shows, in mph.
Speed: 90 mph
